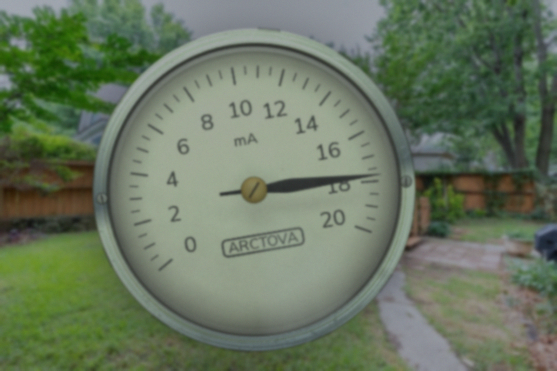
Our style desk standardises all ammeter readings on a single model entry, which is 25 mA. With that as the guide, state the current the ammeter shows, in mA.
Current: 17.75 mA
